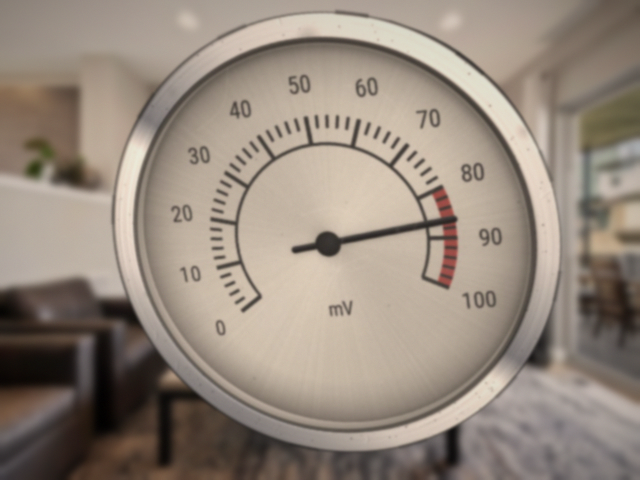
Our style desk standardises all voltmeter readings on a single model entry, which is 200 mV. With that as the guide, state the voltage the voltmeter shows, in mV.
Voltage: 86 mV
